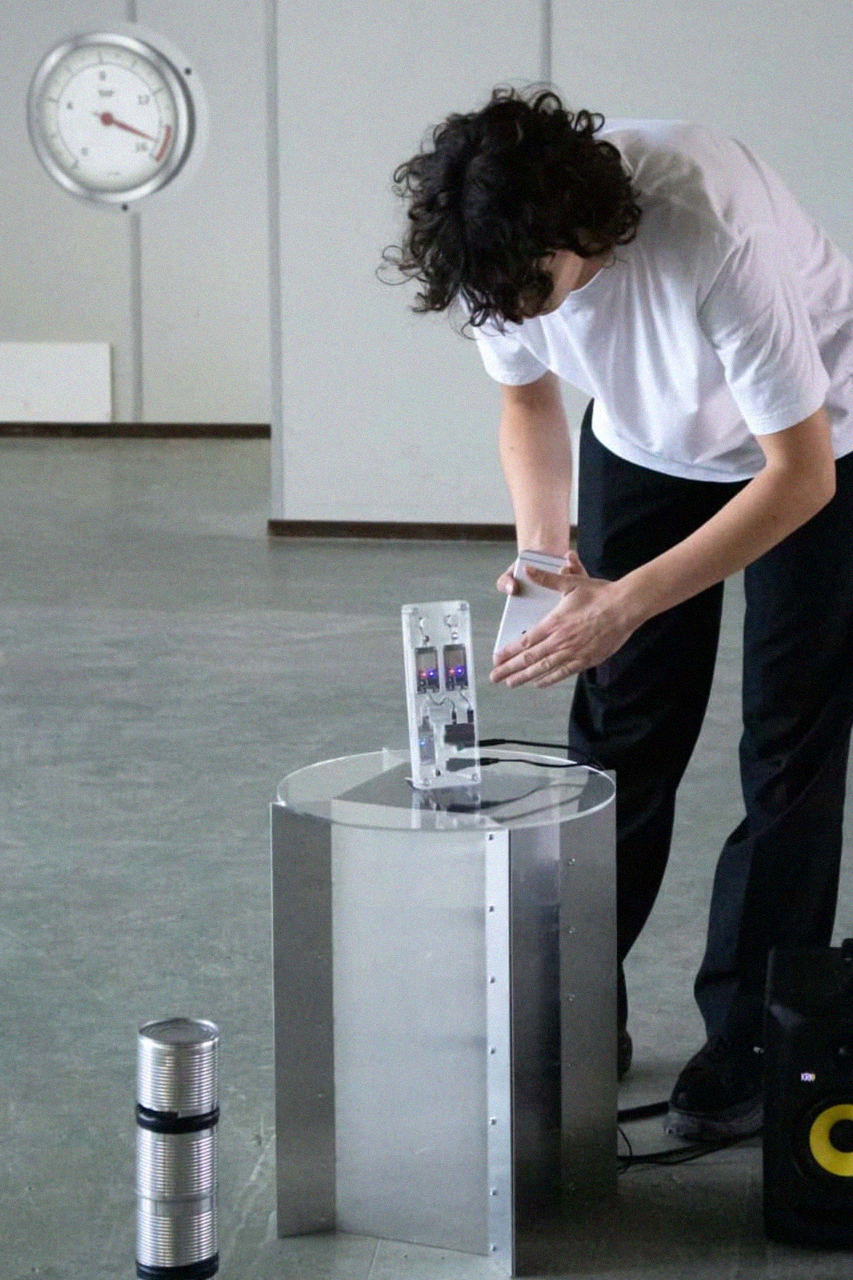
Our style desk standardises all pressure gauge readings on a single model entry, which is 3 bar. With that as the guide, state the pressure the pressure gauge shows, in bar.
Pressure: 15 bar
